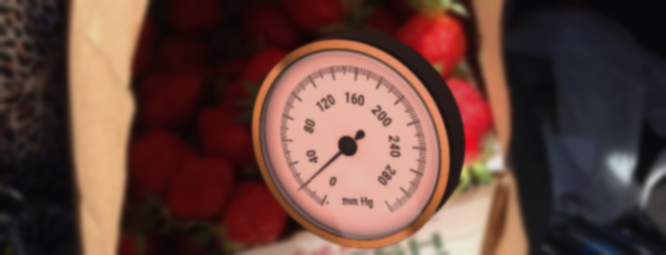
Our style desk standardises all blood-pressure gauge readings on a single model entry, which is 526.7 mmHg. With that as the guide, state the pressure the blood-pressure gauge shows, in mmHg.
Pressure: 20 mmHg
